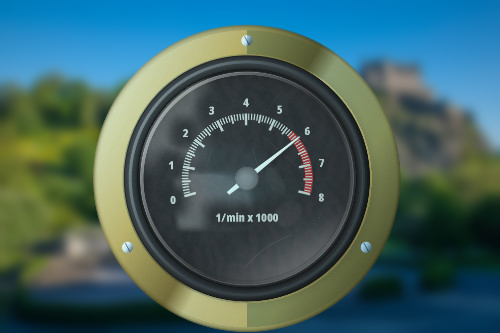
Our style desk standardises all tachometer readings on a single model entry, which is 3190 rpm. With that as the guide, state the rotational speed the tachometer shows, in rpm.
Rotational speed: 6000 rpm
